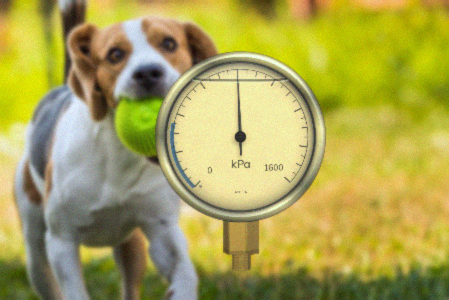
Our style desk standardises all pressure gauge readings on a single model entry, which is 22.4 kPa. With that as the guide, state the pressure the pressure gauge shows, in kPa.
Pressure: 800 kPa
